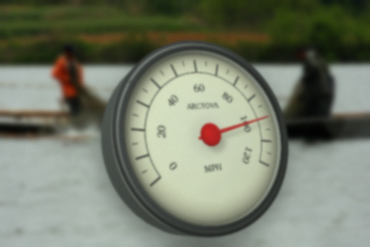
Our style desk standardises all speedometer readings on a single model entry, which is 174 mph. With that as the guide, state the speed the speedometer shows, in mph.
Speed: 100 mph
